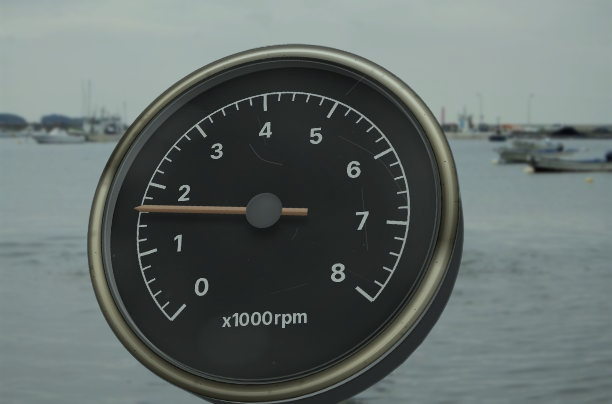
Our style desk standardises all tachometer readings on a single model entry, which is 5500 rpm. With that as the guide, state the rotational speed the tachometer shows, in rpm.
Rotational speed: 1600 rpm
